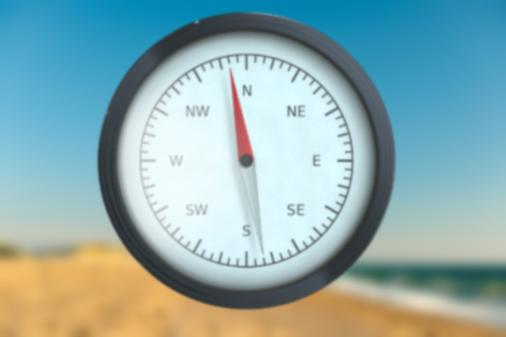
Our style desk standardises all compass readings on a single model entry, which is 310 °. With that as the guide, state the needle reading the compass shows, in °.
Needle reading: 350 °
